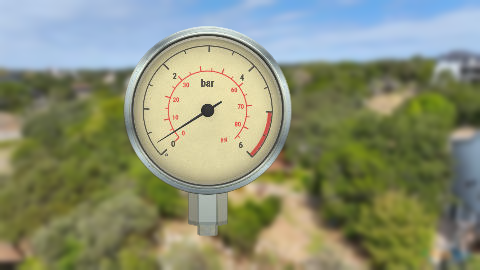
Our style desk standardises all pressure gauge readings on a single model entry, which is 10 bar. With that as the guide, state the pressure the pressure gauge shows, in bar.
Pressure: 0.25 bar
